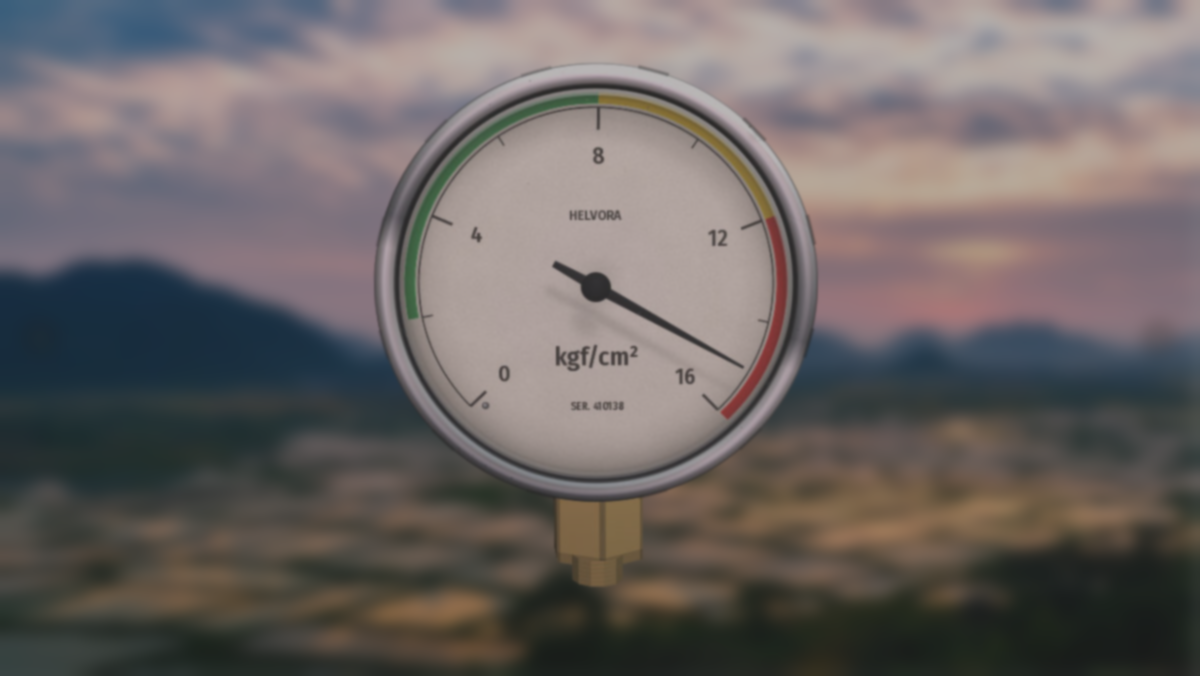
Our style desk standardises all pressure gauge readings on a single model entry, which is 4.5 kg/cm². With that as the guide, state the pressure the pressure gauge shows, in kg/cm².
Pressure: 15 kg/cm²
